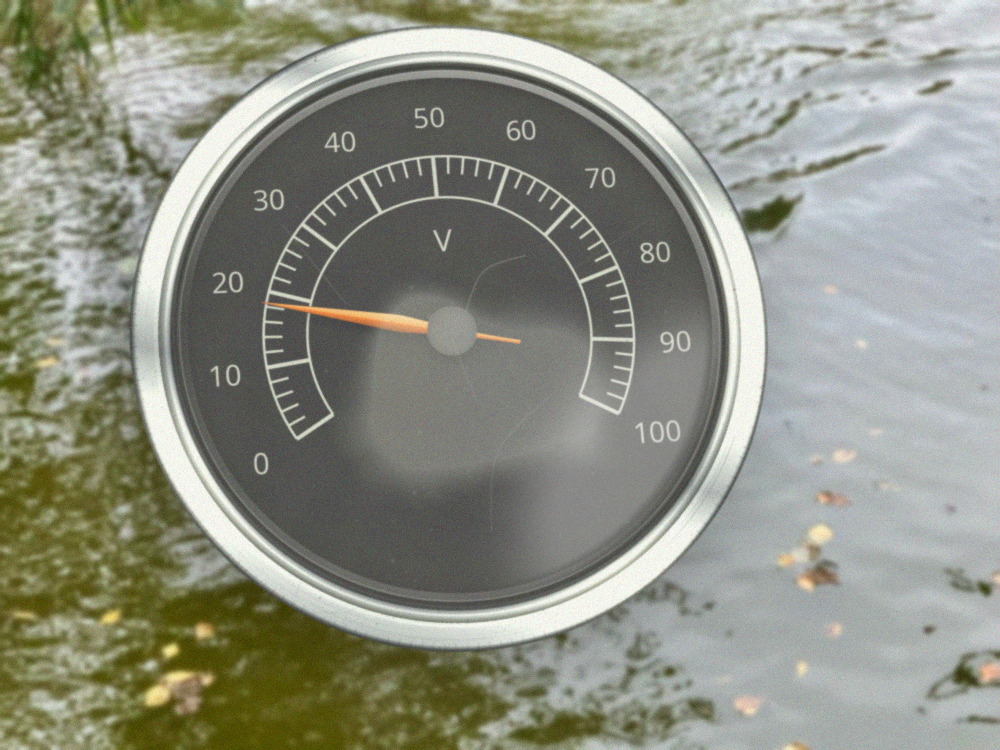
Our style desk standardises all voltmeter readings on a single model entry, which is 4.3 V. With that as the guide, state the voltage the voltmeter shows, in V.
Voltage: 18 V
